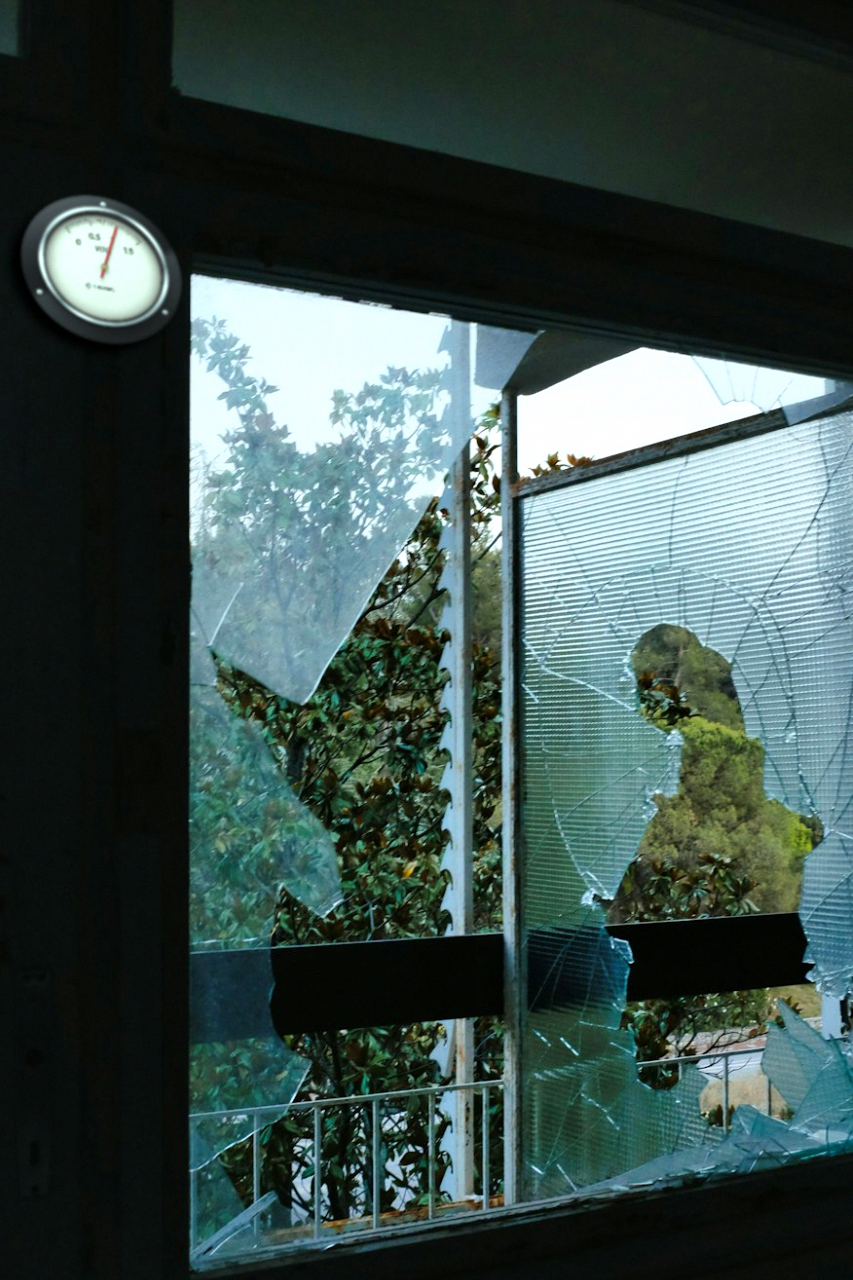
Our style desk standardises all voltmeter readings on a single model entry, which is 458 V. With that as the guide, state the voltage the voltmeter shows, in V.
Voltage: 1 V
